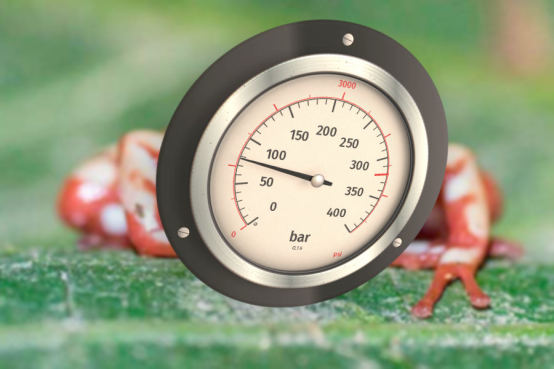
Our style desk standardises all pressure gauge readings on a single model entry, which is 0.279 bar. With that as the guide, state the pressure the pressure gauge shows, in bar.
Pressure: 80 bar
